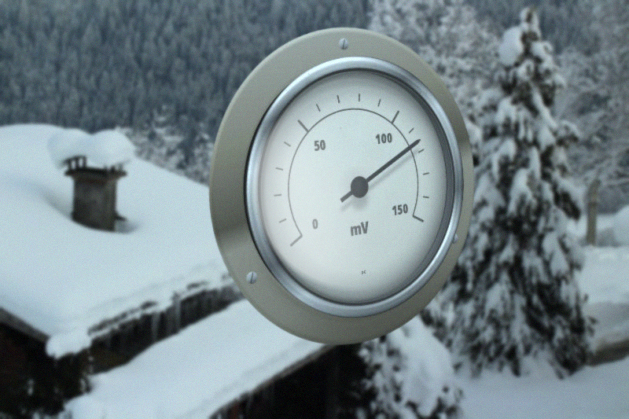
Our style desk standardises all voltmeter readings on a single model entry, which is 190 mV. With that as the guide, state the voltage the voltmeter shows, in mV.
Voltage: 115 mV
